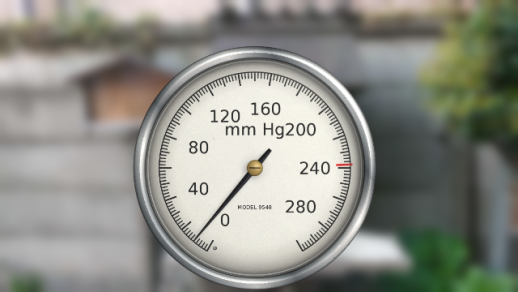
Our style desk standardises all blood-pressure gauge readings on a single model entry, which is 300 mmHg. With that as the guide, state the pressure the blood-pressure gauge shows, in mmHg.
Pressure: 10 mmHg
